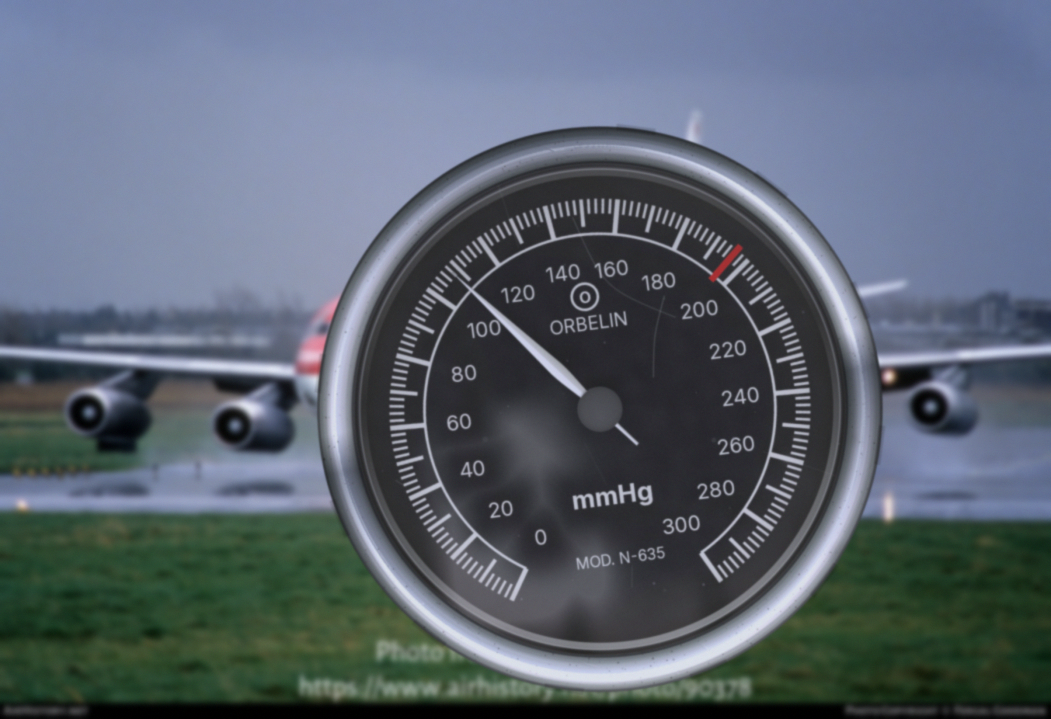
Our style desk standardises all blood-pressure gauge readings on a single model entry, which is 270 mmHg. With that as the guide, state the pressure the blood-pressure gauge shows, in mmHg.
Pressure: 108 mmHg
